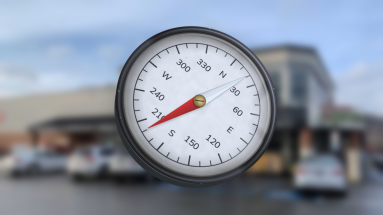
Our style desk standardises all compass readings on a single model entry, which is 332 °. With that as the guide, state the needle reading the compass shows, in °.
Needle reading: 200 °
